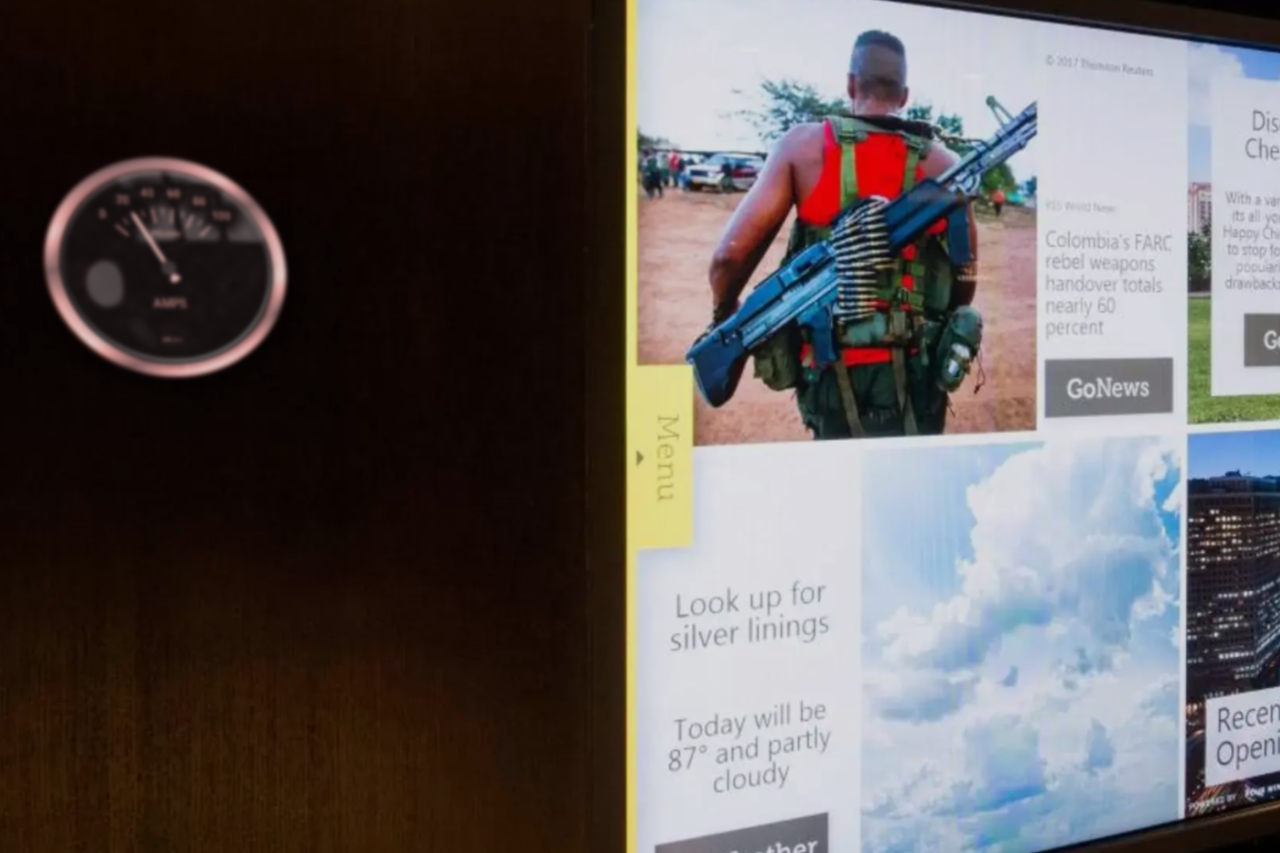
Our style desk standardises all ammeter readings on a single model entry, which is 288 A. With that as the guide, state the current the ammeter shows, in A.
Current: 20 A
